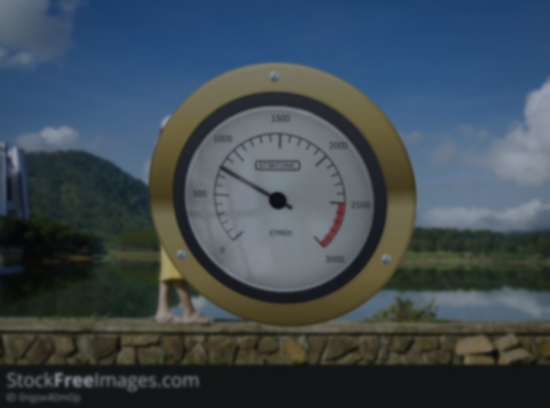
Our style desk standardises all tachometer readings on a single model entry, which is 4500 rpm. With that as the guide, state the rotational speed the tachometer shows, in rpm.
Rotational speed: 800 rpm
